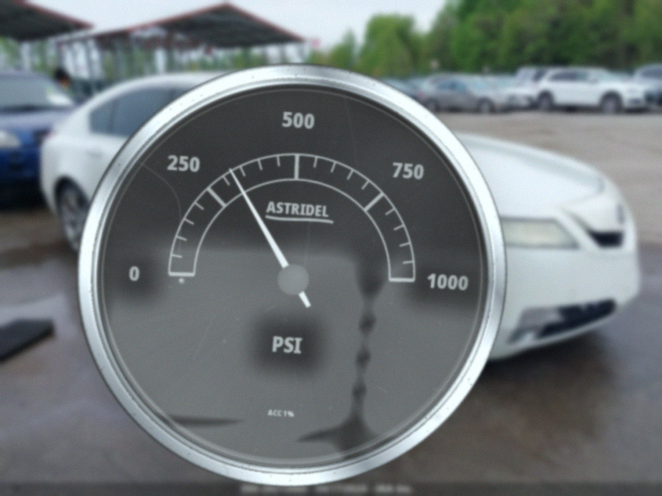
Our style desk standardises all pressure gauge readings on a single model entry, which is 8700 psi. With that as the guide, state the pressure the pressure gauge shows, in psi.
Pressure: 325 psi
